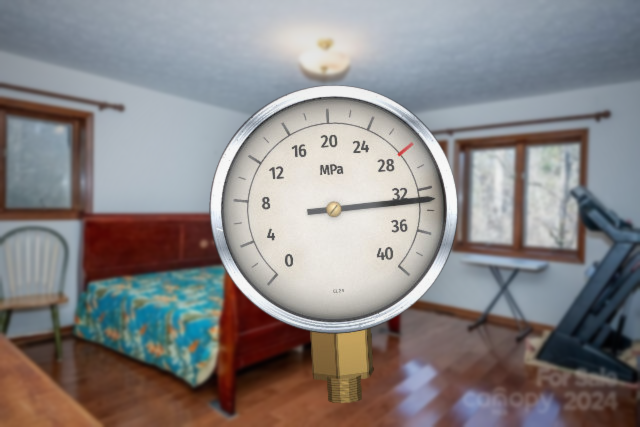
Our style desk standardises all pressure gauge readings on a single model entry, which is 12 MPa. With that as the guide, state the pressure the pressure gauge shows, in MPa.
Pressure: 33 MPa
